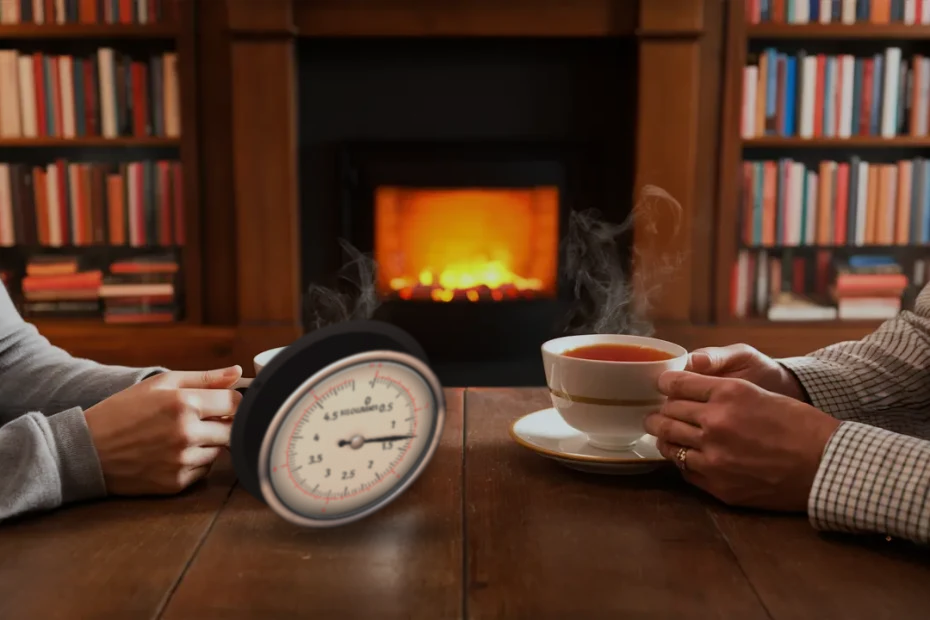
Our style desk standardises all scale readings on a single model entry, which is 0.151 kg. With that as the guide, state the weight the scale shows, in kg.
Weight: 1.25 kg
